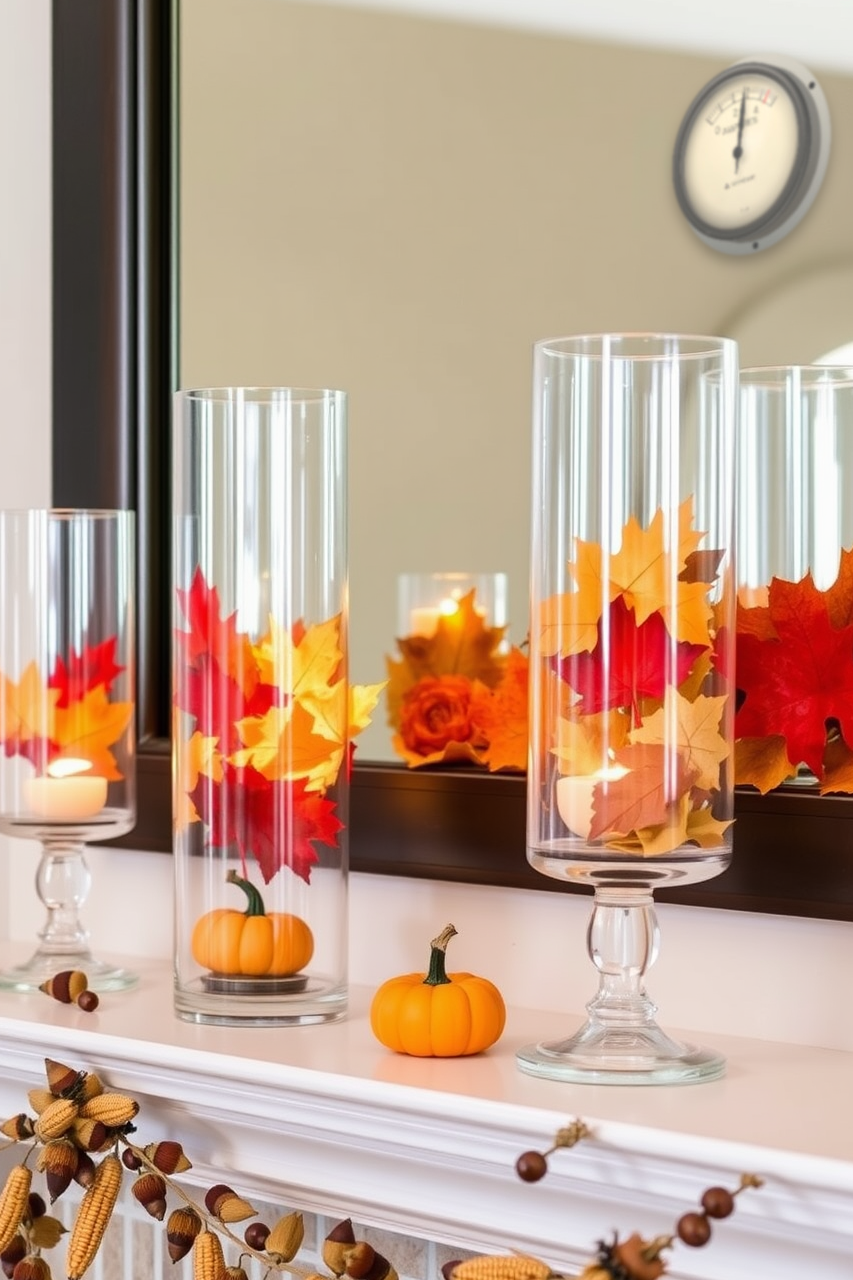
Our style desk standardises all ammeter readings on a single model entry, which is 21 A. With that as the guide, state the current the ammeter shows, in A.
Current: 3 A
